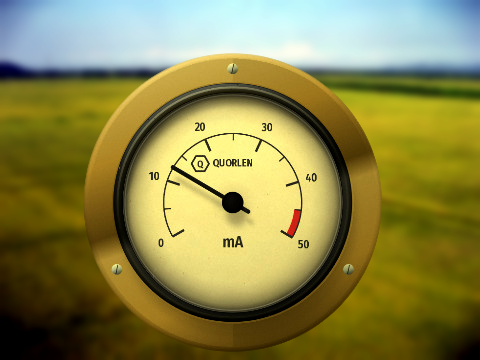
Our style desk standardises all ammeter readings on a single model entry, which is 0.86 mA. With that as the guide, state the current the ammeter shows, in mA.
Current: 12.5 mA
